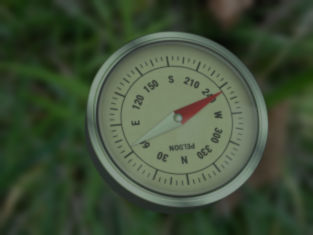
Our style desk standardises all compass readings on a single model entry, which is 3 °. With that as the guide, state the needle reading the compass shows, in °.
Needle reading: 245 °
